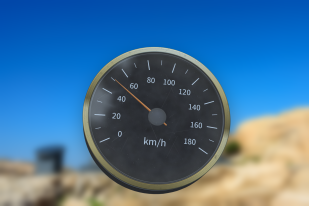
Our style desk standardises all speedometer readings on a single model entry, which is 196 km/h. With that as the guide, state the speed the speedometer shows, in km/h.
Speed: 50 km/h
